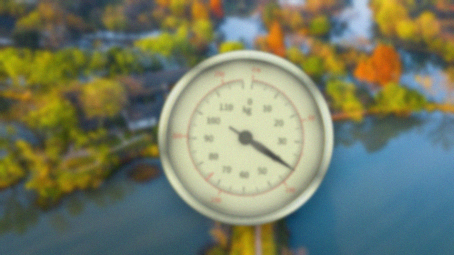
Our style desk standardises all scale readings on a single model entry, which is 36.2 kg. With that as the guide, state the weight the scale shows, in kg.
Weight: 40 kg
